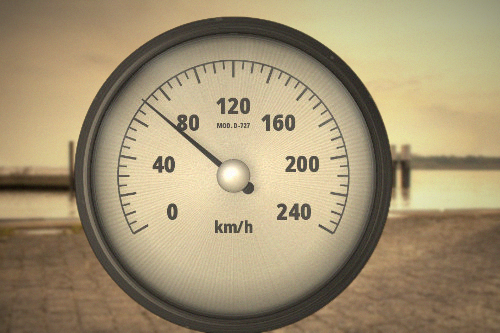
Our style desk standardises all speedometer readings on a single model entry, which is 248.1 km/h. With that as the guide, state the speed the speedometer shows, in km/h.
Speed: 70 km/h
